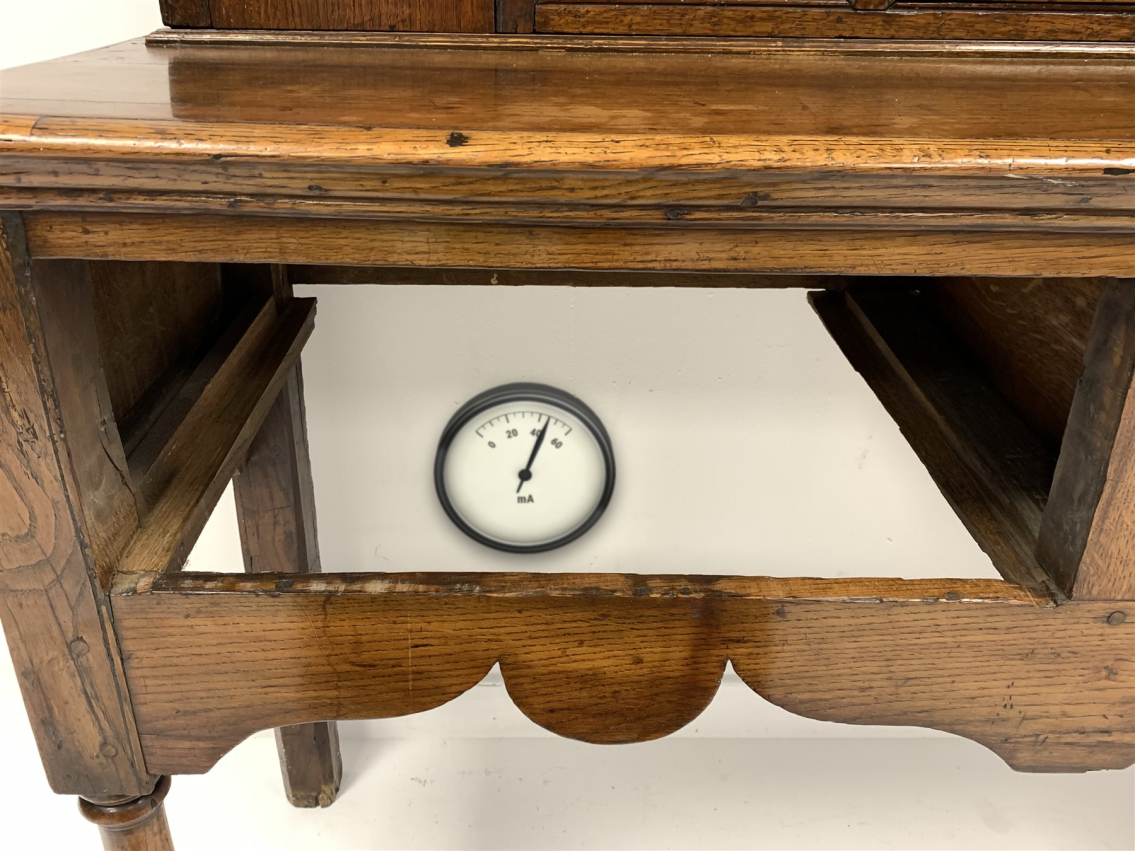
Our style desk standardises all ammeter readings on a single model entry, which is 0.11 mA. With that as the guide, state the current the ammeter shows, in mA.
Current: 45 mA
